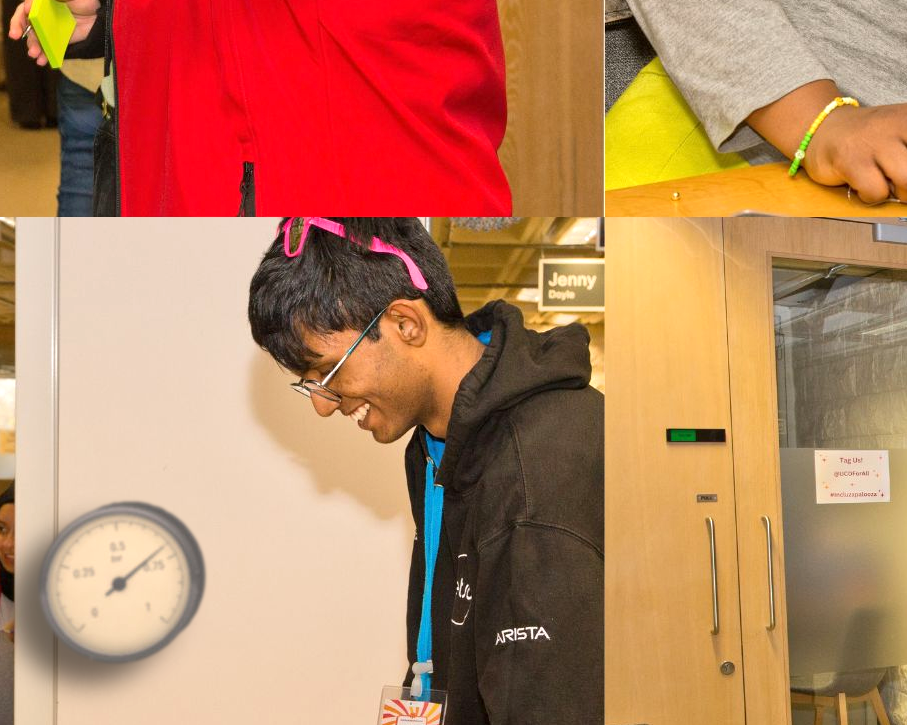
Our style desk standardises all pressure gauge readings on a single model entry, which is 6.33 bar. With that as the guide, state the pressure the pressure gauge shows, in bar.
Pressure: 0.7 bar
